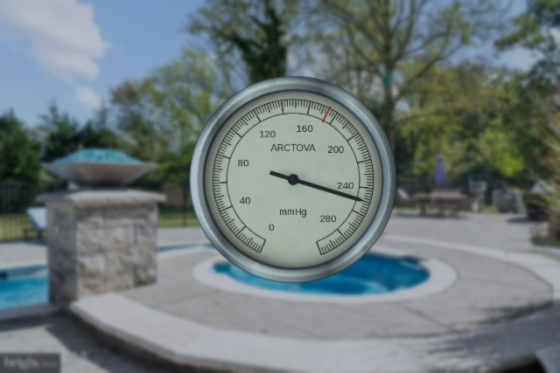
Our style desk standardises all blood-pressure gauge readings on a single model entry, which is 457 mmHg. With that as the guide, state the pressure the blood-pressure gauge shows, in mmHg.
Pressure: 250 mmHg
